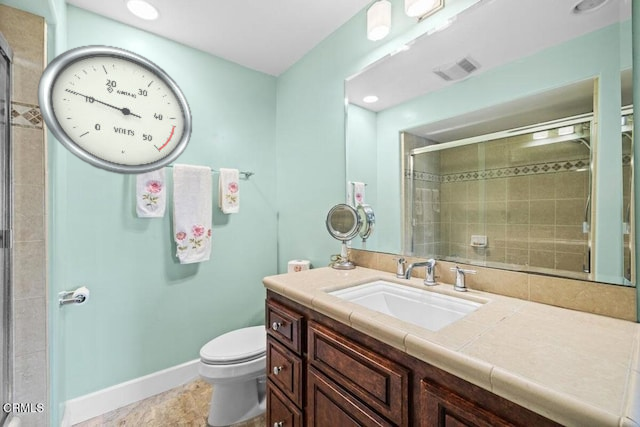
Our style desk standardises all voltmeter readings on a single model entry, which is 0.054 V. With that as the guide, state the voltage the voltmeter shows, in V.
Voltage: 10 V
